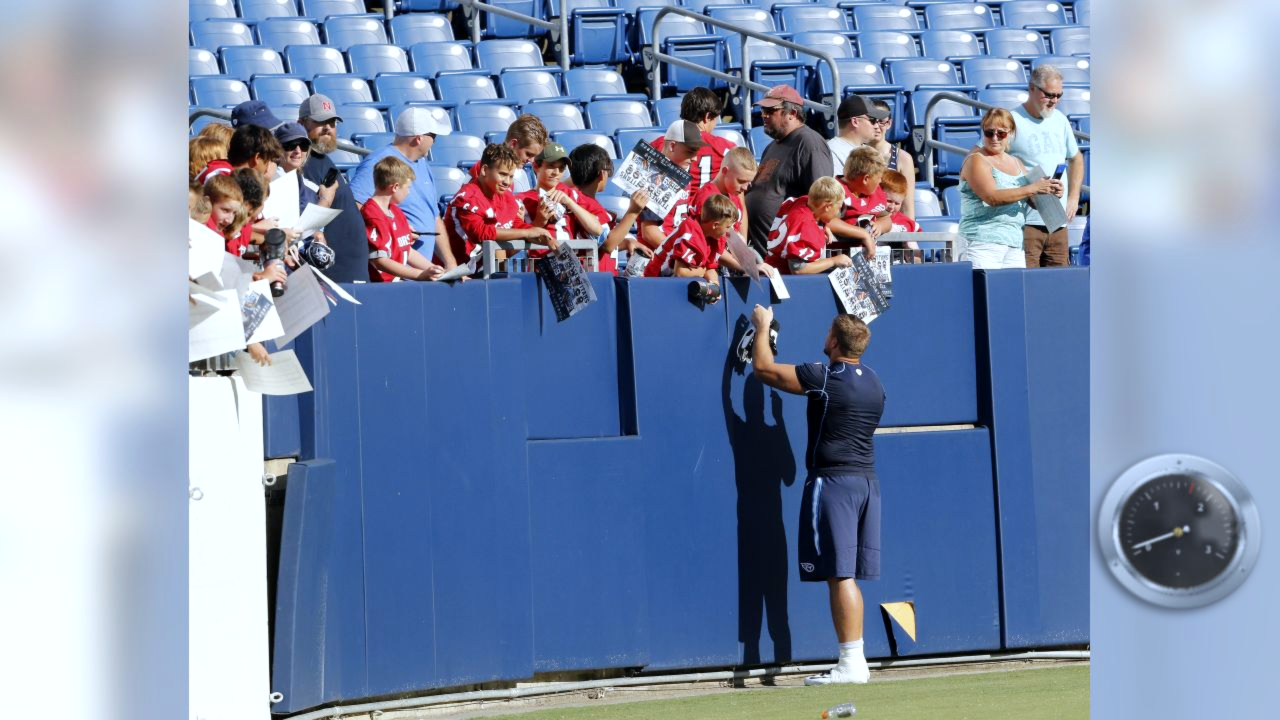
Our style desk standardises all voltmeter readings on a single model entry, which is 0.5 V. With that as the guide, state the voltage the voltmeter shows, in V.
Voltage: 0.1 V
